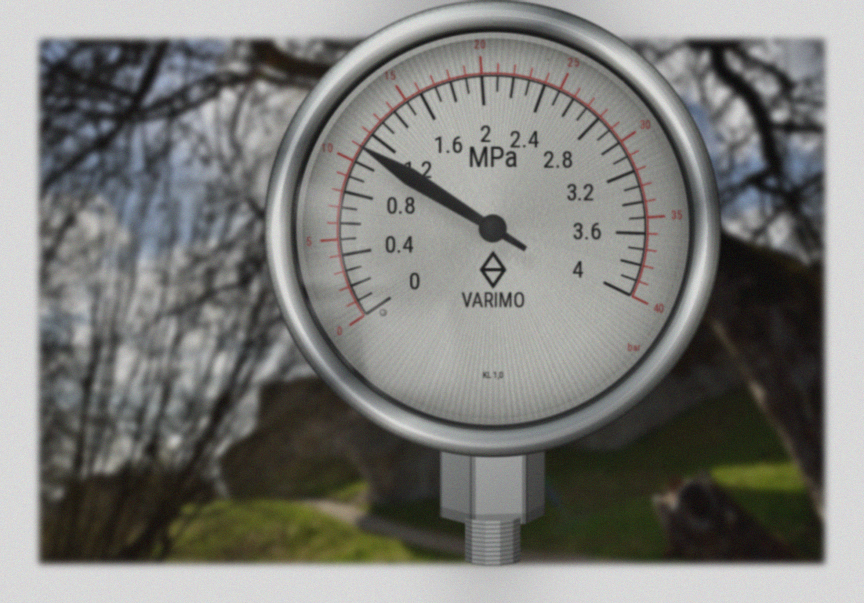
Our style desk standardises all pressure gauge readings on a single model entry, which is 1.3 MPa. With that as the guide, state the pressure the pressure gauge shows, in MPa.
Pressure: 1.1 MPa
